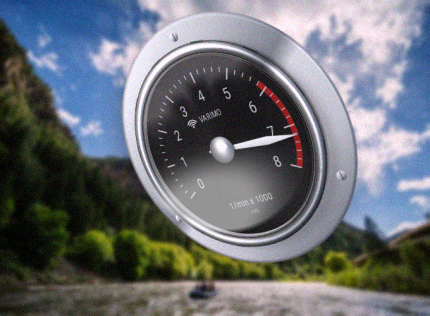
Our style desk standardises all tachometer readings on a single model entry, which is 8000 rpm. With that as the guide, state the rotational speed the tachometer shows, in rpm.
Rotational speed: 7200 rpm
